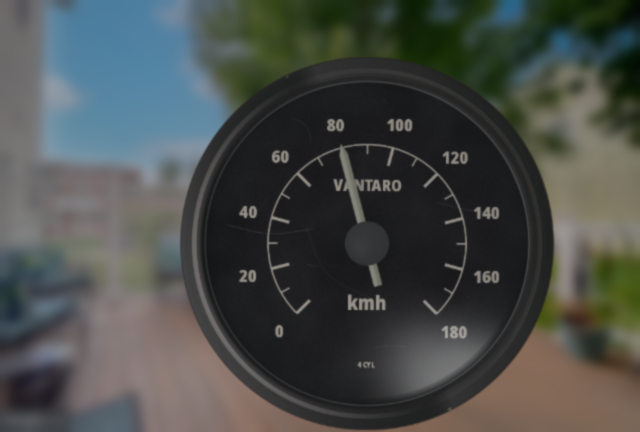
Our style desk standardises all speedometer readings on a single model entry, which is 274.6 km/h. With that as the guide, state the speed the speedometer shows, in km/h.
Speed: 80 km/h
